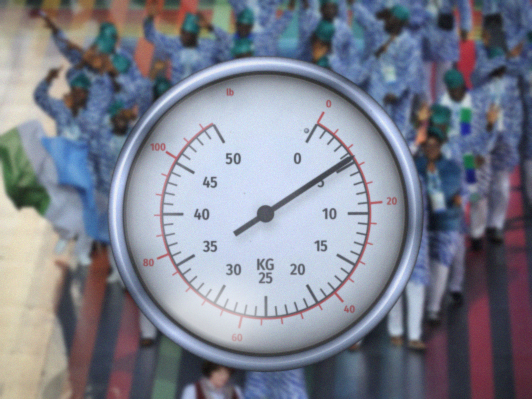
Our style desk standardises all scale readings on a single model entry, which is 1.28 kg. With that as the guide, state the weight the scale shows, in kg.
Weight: 4.5 kg
